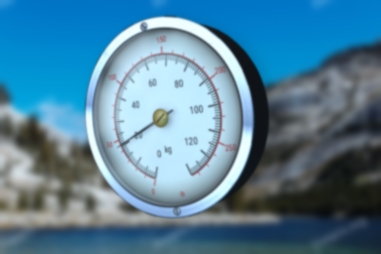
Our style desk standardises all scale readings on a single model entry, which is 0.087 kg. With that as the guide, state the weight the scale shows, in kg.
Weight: 20 kg
